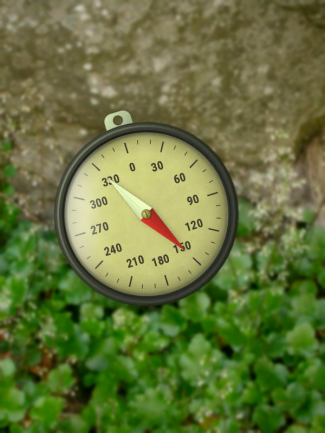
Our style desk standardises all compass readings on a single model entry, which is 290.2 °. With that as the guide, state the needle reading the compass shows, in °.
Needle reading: 150 °
